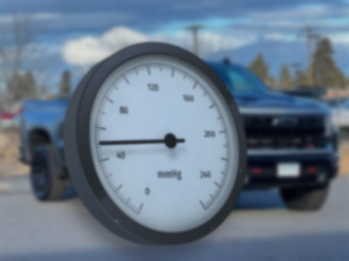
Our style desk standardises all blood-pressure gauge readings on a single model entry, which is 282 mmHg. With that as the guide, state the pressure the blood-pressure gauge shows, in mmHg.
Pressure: 50 mmHg
